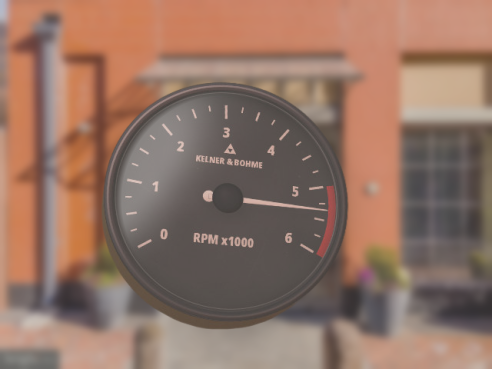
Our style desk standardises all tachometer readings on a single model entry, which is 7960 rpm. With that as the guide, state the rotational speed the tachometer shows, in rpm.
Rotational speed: 5375 rpm
